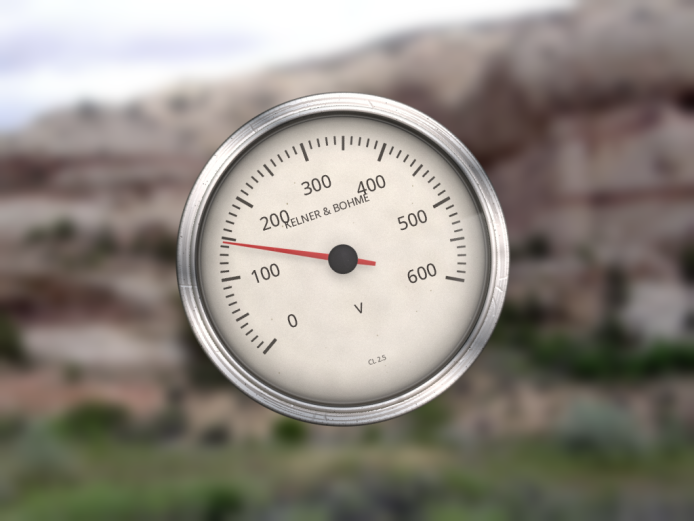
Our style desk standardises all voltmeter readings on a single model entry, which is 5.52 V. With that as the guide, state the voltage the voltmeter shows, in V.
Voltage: 145 V
